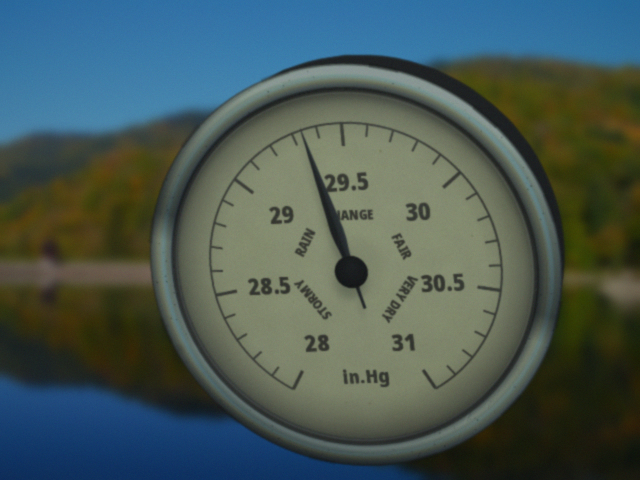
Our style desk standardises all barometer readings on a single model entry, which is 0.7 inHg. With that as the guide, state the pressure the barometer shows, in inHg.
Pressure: 29.35 inHg
